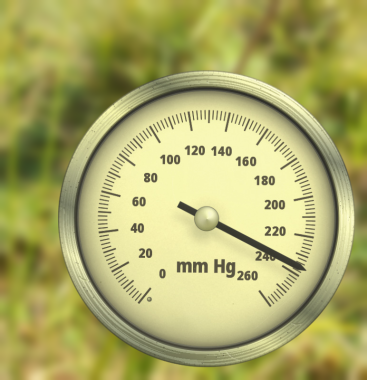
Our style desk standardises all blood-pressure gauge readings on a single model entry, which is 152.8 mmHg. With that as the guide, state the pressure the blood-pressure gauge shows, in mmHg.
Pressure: 236 mmHg
